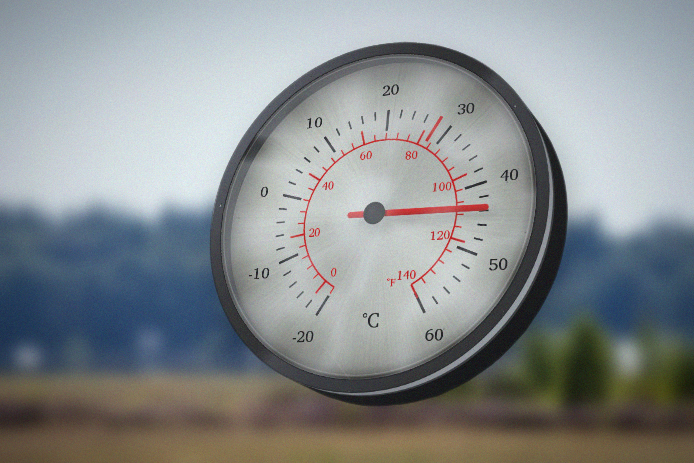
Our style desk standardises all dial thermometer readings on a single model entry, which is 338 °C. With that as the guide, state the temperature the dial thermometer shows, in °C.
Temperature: 44 °C
